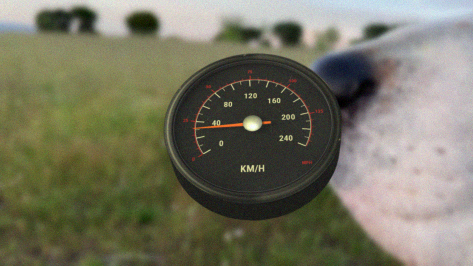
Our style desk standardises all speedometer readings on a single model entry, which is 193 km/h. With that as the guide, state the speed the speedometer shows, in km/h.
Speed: 30 km/h
